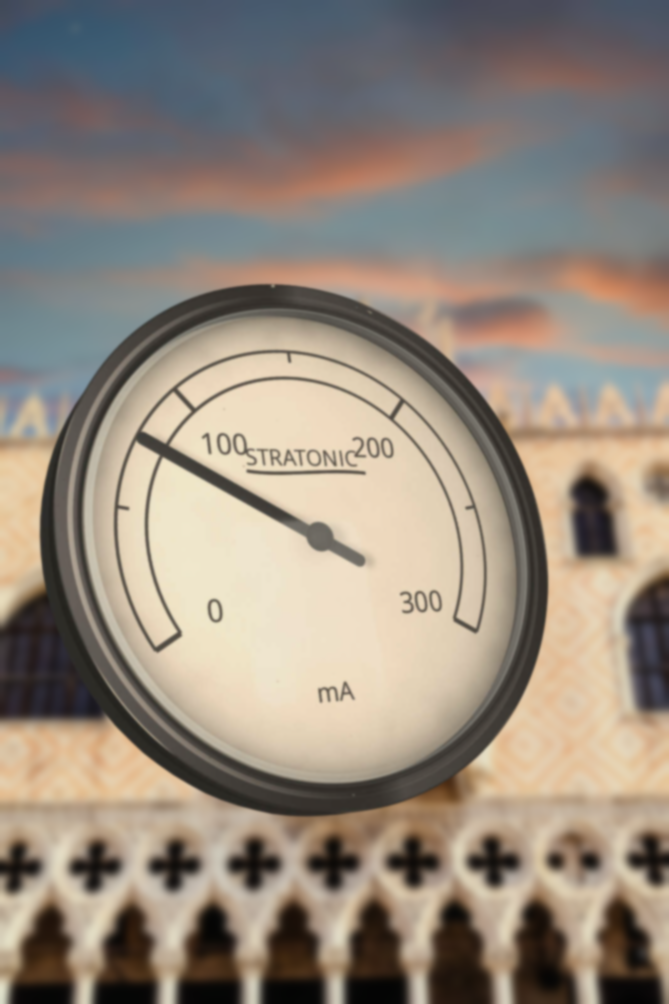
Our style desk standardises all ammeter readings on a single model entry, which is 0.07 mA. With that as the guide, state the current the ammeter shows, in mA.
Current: 75 mA
